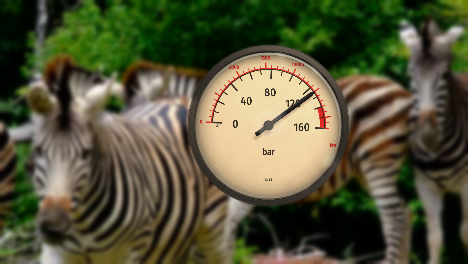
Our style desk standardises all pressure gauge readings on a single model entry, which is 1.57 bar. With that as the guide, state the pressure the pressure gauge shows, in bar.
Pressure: 125 bar
